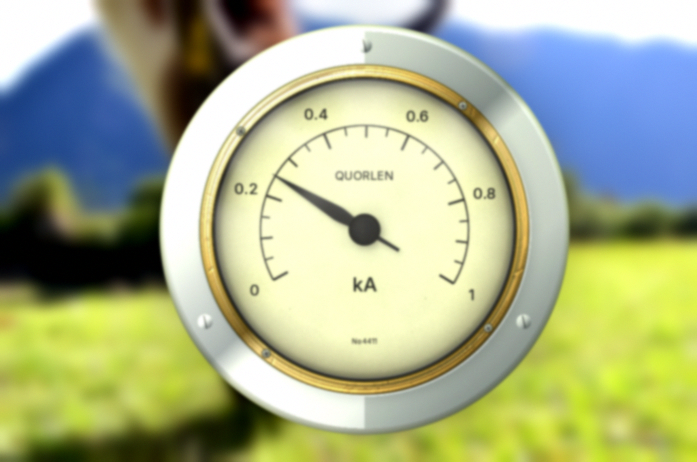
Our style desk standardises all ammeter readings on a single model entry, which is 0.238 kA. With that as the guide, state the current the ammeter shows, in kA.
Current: 0.25 kA
